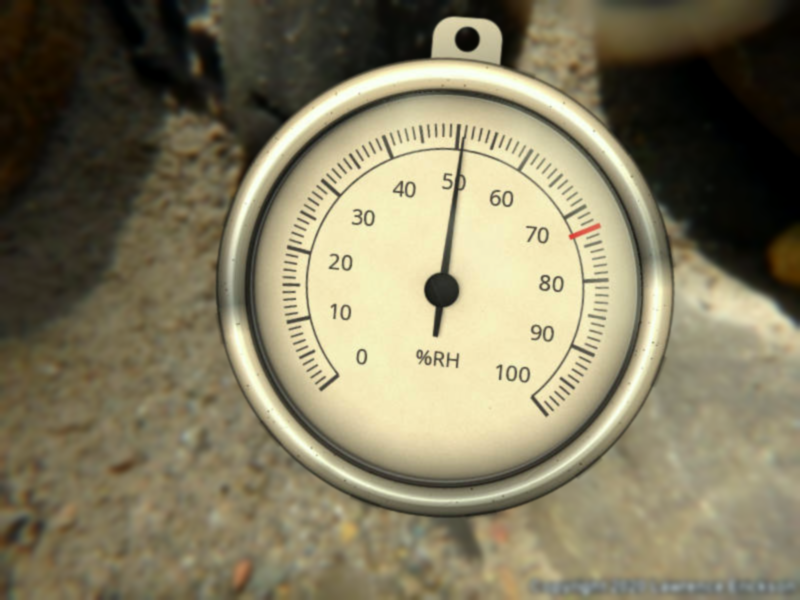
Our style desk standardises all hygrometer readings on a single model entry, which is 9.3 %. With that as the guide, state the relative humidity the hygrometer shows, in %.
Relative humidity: 51 %
